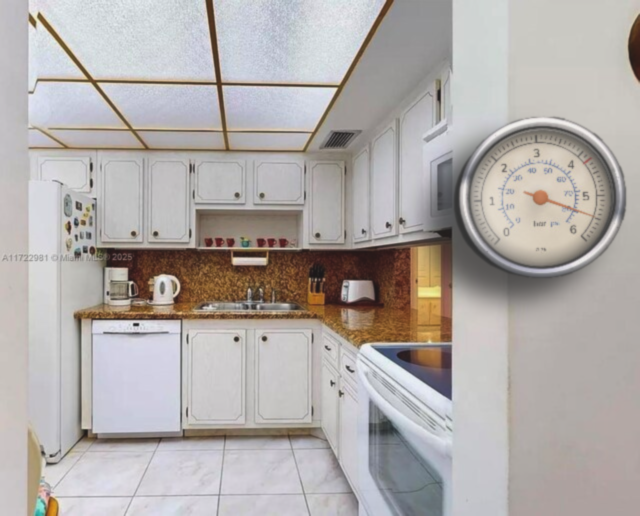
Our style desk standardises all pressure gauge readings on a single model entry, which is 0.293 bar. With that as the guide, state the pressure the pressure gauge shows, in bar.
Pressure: 5.5 bar
